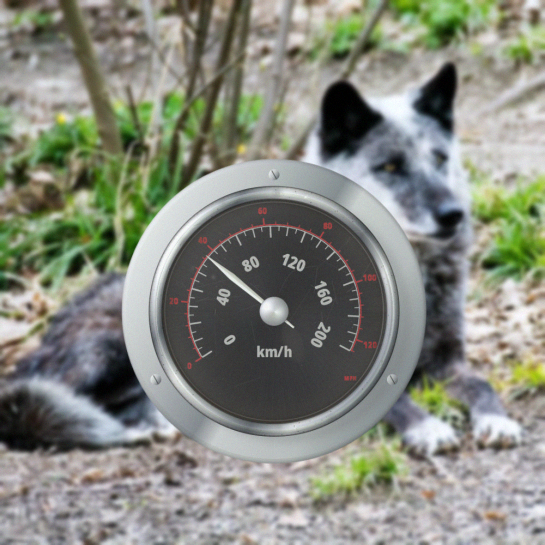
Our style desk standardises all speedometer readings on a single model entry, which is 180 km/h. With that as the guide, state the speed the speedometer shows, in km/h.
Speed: 60 km/h
